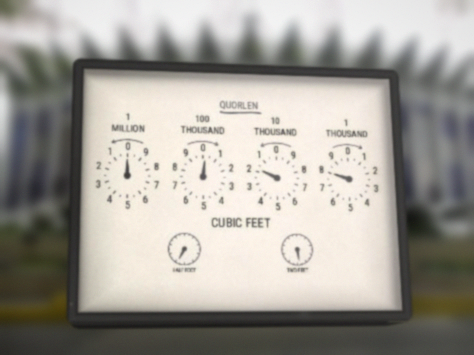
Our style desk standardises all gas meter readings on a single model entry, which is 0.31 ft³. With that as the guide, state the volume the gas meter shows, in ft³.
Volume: 1800 ft³
